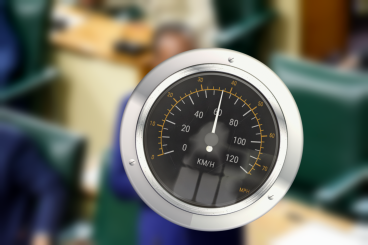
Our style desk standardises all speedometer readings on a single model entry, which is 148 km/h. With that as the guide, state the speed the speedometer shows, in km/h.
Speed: 60 km/h
